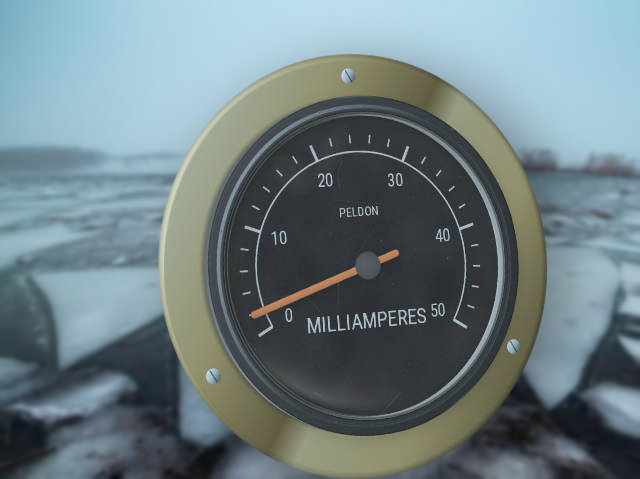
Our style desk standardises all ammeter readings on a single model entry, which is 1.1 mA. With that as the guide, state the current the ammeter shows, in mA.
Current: 2 mA
